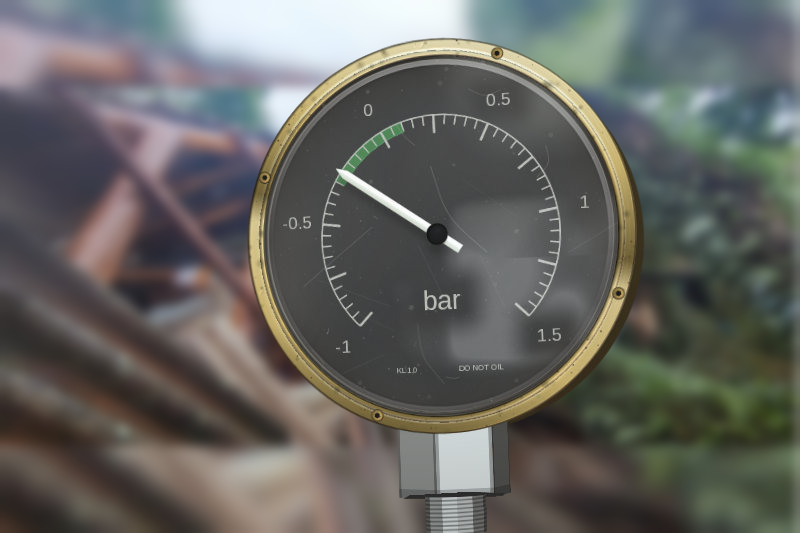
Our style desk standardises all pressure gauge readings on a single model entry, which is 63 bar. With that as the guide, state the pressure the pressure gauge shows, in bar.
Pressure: -0.25 bar
